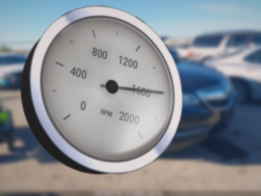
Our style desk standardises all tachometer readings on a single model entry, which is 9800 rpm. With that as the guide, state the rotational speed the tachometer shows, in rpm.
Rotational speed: 1600 rpm
